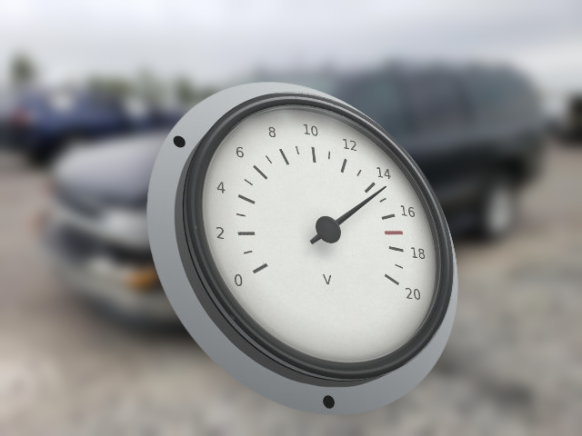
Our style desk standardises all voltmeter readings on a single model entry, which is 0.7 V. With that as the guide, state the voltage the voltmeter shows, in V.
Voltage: 14.5 V
